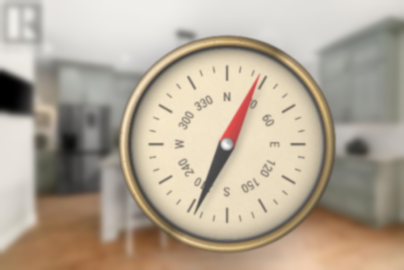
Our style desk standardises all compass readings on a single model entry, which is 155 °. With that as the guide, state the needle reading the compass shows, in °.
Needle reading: 25 °
